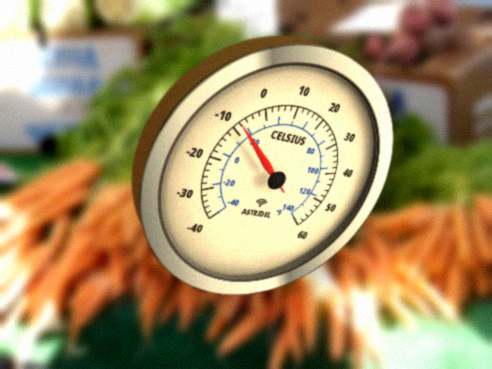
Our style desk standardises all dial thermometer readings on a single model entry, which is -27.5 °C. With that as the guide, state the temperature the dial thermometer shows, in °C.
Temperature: -8 °C
